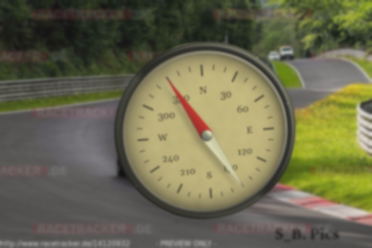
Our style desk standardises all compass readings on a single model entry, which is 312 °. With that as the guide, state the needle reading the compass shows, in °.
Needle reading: 330 °
